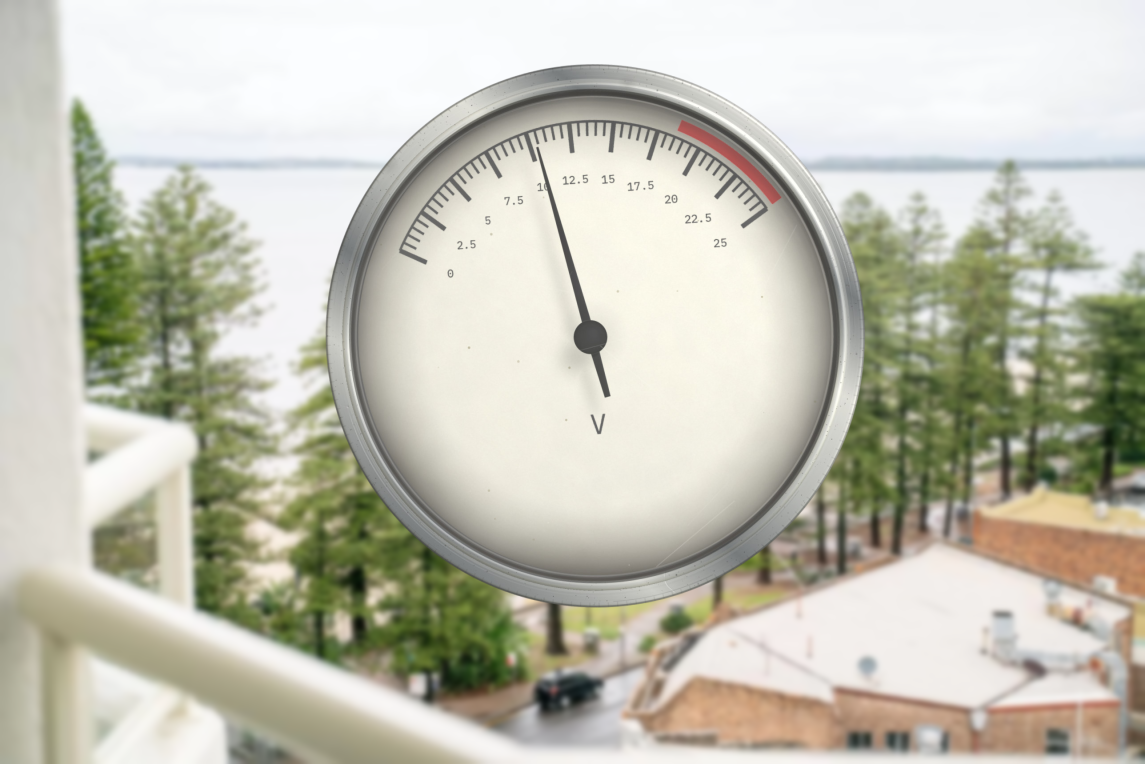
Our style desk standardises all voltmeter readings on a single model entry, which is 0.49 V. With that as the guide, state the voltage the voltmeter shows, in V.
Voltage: 10.5 V
